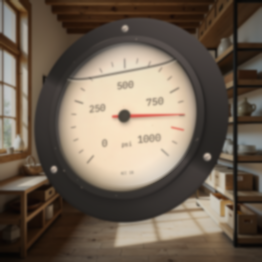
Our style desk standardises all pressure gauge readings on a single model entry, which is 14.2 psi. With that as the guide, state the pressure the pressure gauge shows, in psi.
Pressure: 850 psi
